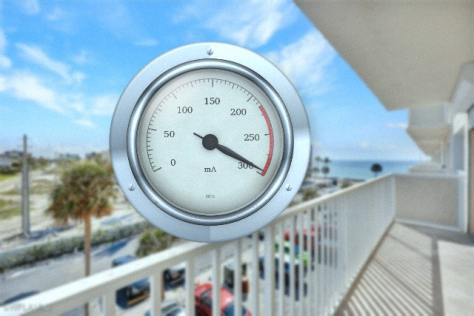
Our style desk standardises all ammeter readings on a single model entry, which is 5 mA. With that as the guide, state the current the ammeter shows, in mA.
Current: 295 mA
